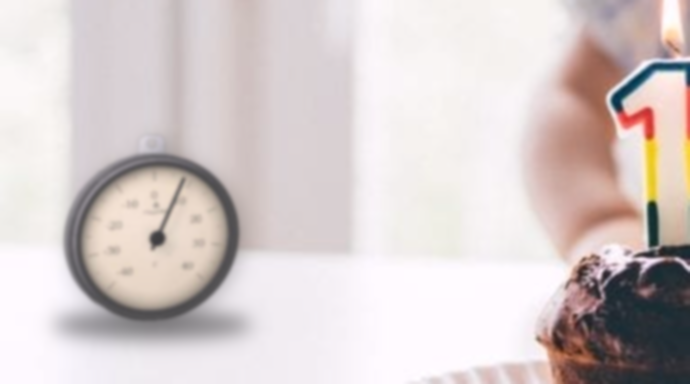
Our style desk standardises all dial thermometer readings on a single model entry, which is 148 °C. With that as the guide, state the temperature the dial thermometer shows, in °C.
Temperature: 7.5 °C
